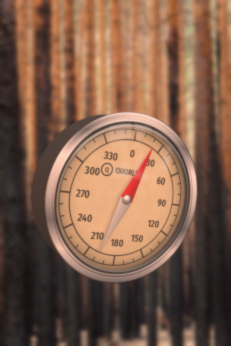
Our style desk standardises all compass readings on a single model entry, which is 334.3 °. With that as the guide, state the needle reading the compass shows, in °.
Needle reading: 20 °
